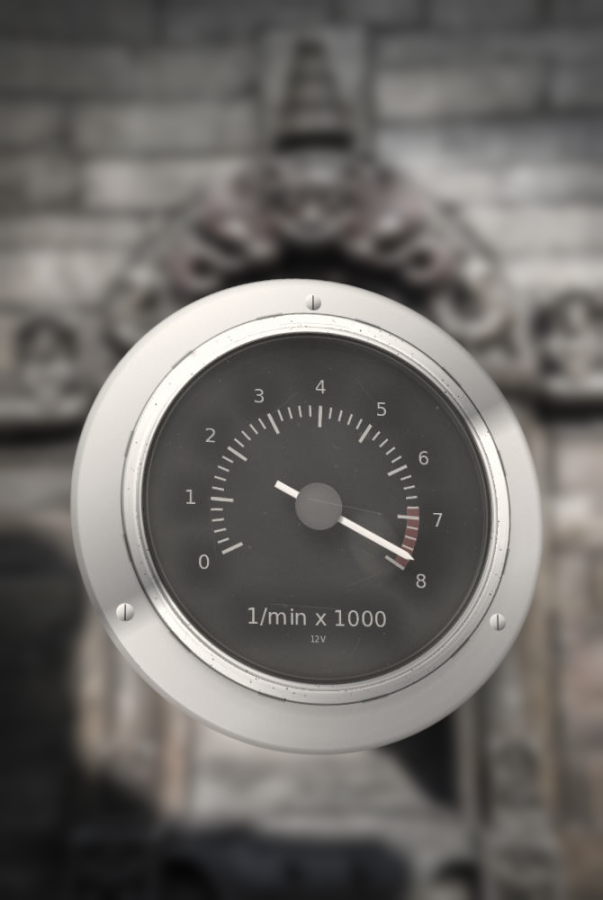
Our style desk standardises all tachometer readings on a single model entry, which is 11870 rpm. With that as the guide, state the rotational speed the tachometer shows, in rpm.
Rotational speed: 7800 rpm
